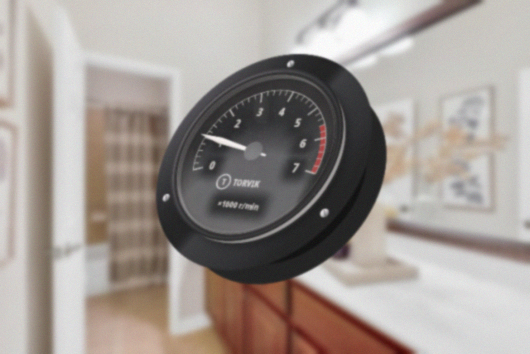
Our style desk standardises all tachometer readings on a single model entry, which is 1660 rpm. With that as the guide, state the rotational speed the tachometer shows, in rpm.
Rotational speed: 1000 rpm
